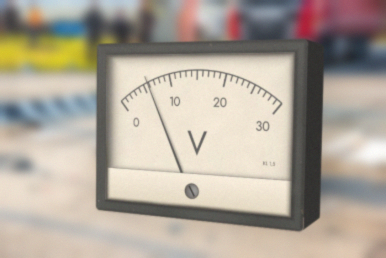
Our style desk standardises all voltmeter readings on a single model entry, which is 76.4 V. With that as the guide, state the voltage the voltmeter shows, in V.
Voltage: 6 V
